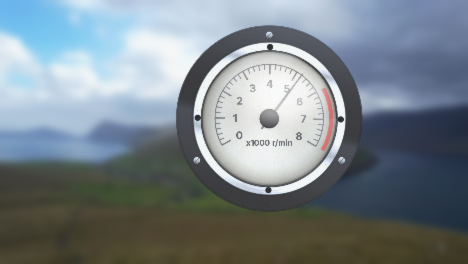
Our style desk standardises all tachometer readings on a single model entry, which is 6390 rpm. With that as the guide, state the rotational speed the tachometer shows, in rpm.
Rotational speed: 5200 rpm
